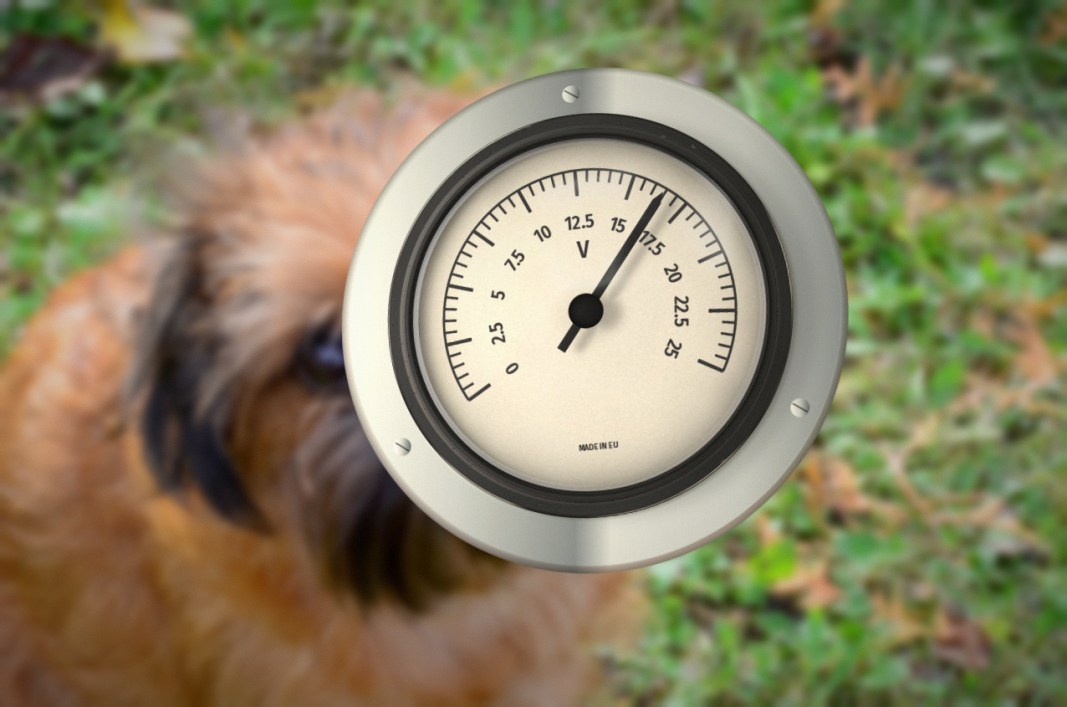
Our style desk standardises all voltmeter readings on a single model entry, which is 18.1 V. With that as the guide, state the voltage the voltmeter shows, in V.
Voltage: 16.5 V
